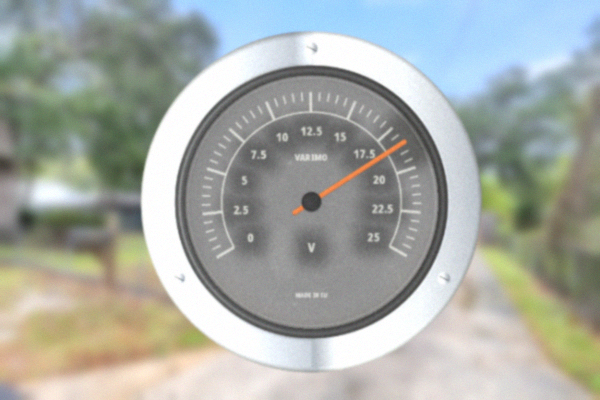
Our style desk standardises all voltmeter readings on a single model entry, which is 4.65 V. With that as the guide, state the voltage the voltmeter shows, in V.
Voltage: 18.5 V
